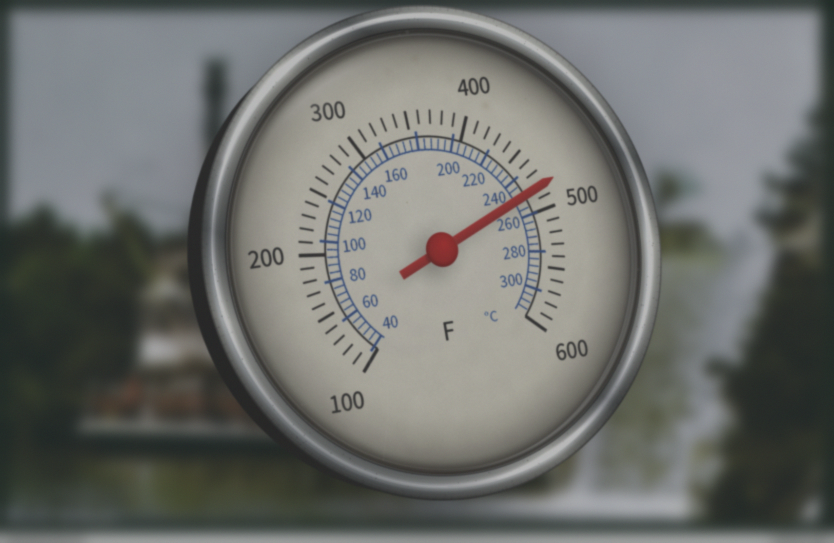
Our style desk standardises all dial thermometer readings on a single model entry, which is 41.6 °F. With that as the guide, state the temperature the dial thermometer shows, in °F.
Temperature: 480 °F
